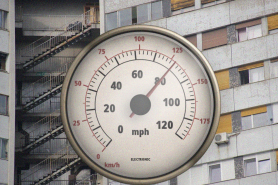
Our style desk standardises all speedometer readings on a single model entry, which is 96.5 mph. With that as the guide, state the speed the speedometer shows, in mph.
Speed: 80 mph
